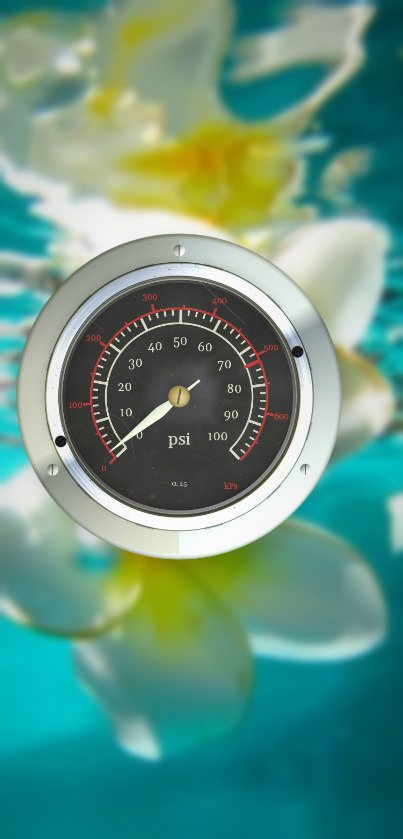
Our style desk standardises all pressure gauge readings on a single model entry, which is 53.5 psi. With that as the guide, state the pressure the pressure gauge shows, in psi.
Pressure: 2 psi
